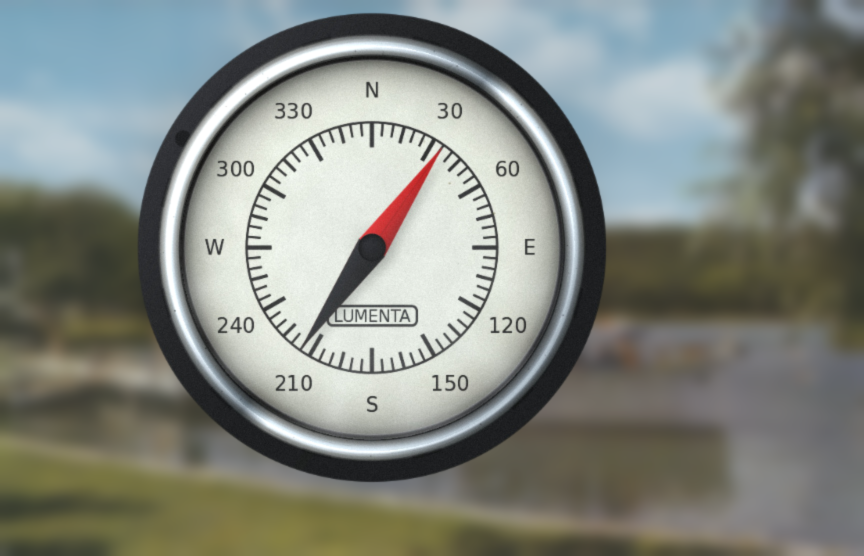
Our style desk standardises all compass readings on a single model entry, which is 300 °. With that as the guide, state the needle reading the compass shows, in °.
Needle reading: 35 °
